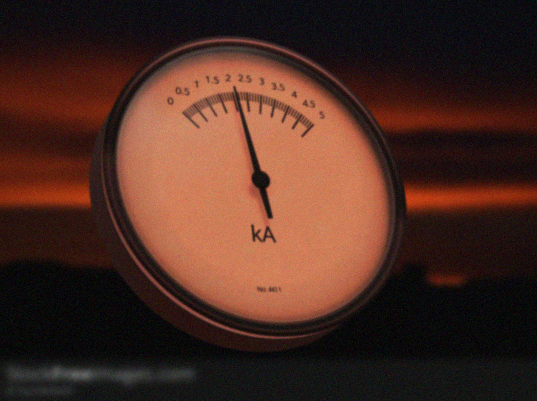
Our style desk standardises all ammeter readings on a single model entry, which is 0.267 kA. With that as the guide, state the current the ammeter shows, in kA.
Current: 2 kA
